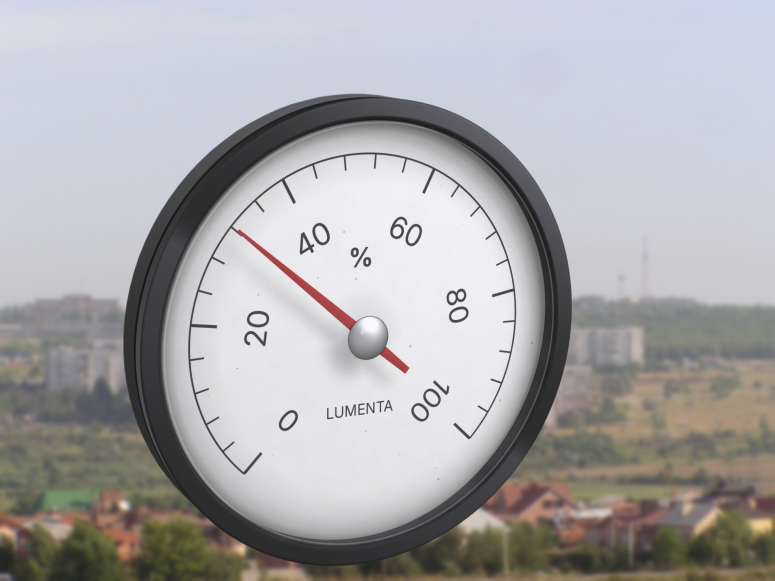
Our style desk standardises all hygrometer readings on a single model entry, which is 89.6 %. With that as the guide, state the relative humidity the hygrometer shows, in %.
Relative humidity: 32 %
